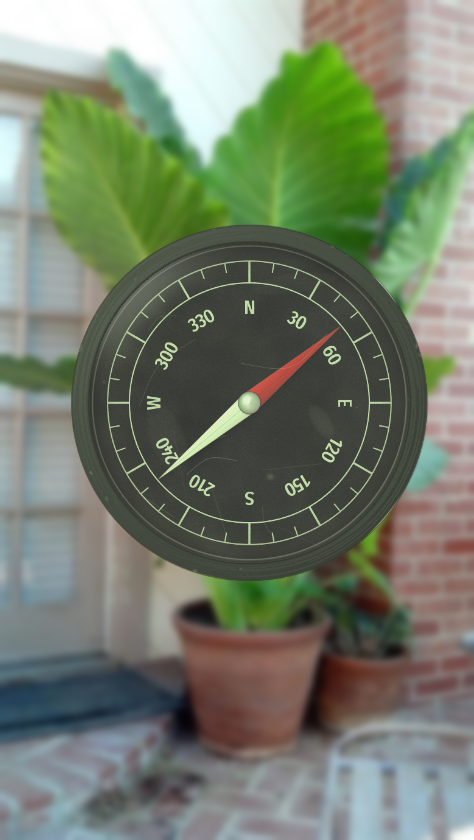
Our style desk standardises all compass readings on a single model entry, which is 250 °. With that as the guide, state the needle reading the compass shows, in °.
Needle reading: 50 °
